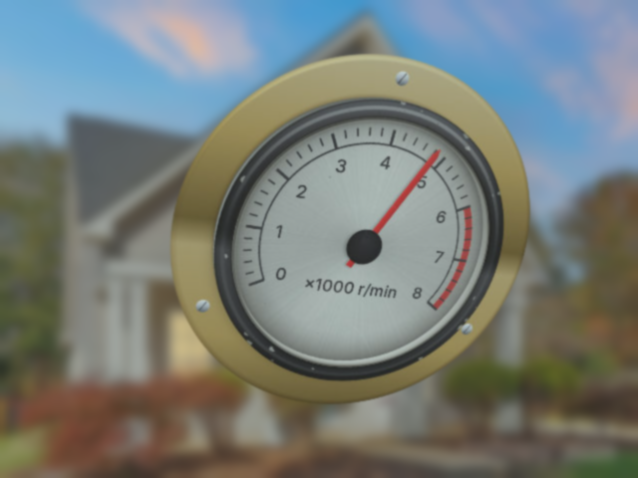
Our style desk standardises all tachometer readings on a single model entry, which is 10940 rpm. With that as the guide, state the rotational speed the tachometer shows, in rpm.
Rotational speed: 4800 rpm
